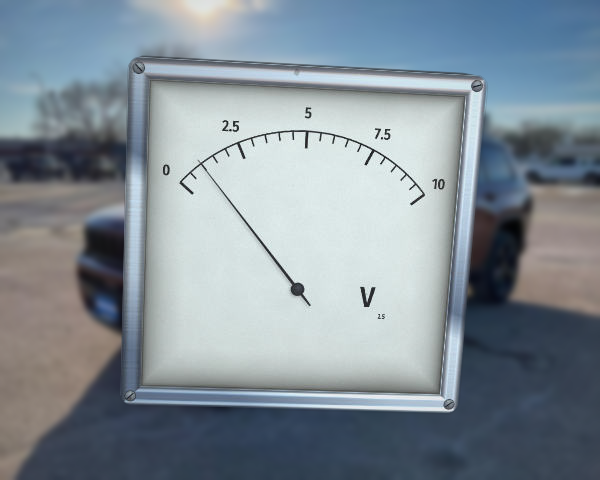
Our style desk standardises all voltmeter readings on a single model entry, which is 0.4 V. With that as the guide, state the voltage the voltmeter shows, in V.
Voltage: 1 V
